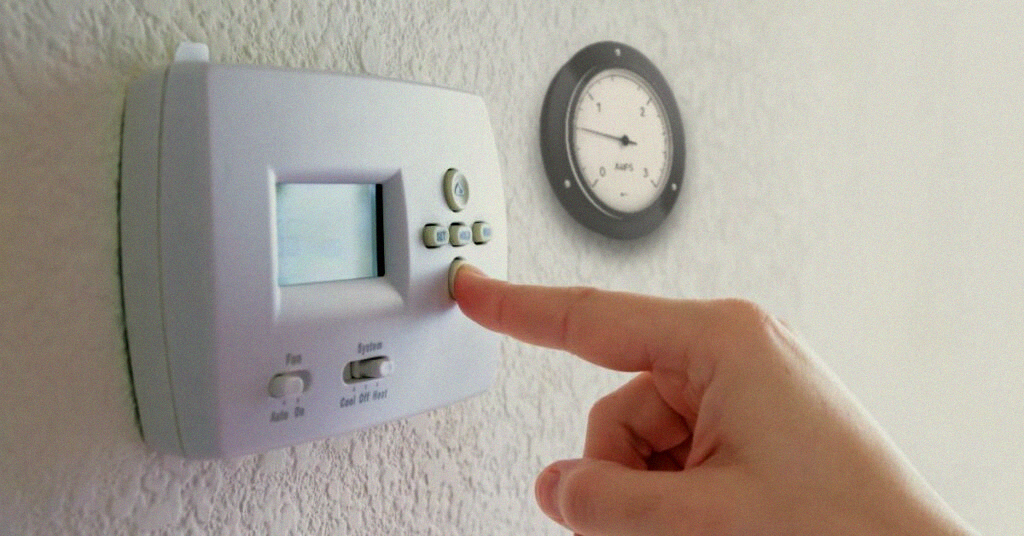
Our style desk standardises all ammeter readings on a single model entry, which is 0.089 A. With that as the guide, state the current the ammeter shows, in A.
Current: 0.6 A
